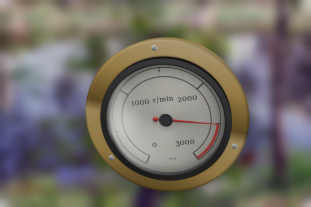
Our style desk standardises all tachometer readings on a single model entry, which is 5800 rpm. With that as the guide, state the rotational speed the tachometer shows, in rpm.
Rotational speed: 2500 rpm
